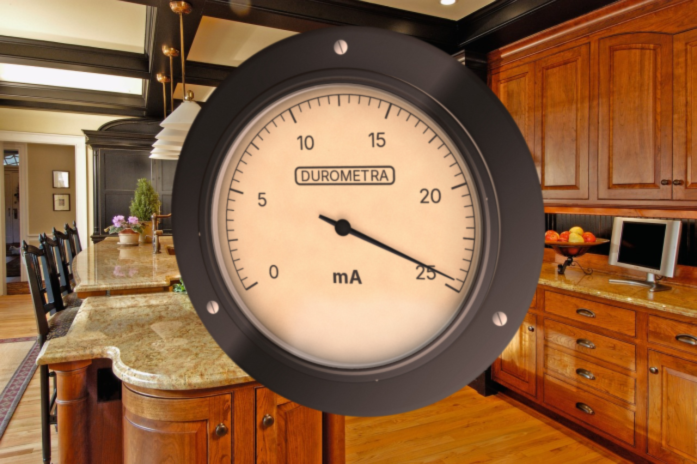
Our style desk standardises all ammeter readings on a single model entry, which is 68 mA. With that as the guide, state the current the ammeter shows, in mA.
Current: 24.5 mA
